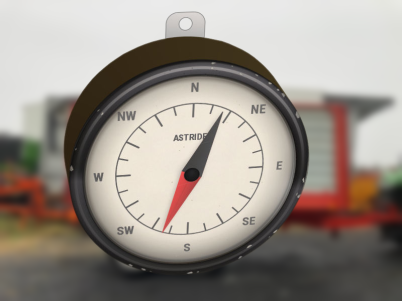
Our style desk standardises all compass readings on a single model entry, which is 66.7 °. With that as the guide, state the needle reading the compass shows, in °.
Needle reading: 202.5 °
